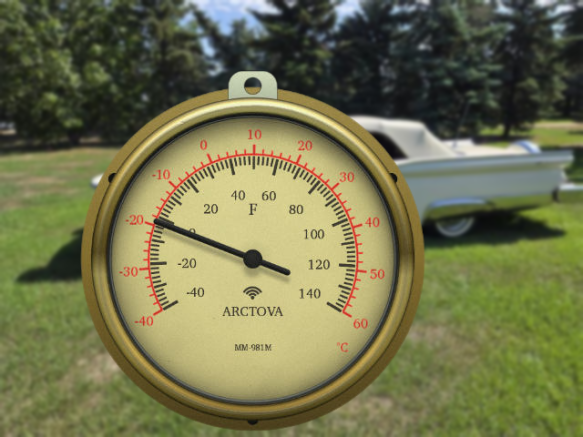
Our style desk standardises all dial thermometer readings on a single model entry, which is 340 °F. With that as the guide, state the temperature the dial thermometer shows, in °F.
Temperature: -2 °F
